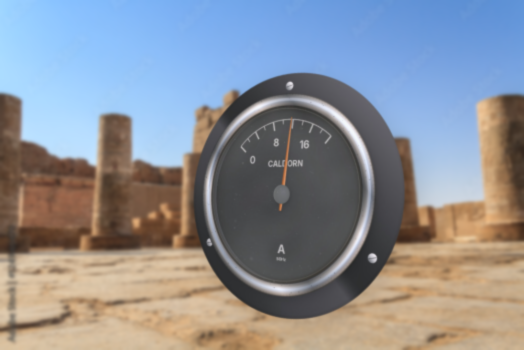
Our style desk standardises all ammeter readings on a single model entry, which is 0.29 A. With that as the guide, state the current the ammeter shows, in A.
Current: 12 A
